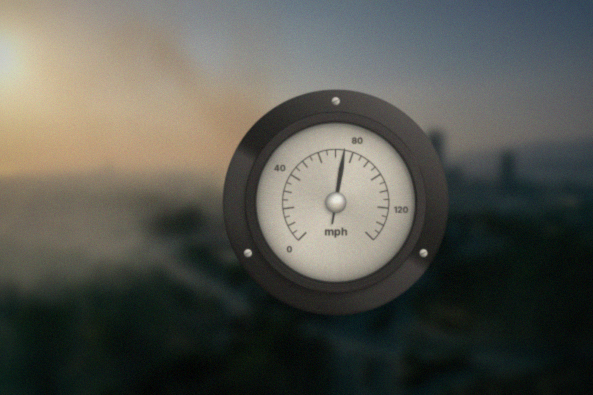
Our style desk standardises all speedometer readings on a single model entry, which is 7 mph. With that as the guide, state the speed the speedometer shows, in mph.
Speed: 75 mph
